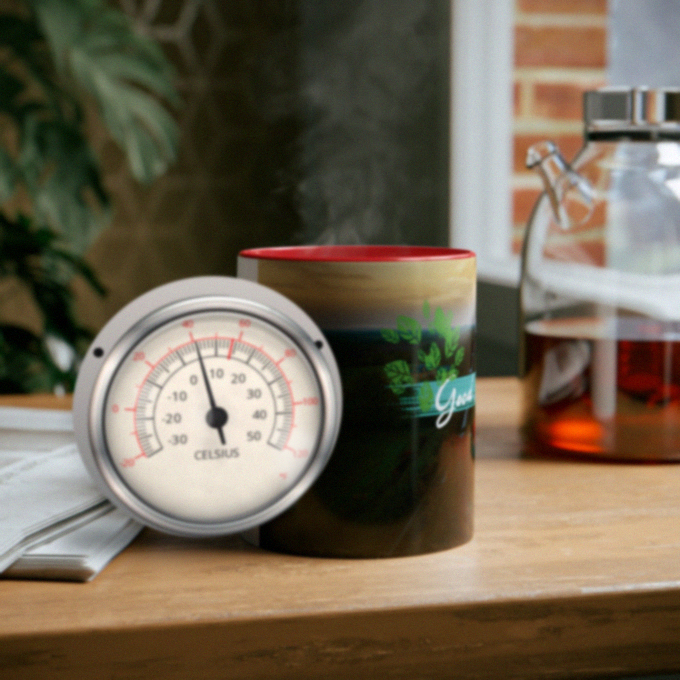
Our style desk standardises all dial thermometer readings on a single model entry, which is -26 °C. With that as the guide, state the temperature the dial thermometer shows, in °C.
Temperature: 5 °C
